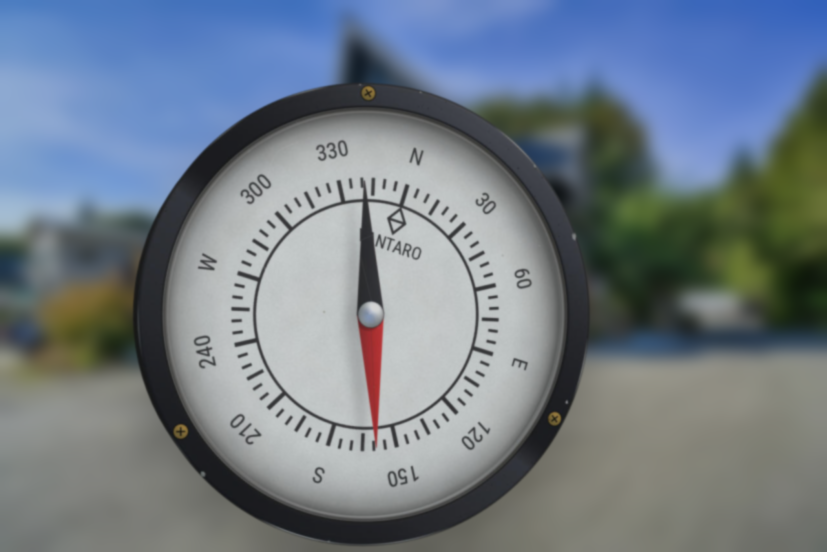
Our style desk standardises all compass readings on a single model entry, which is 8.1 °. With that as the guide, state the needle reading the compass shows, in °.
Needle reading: 160 °
